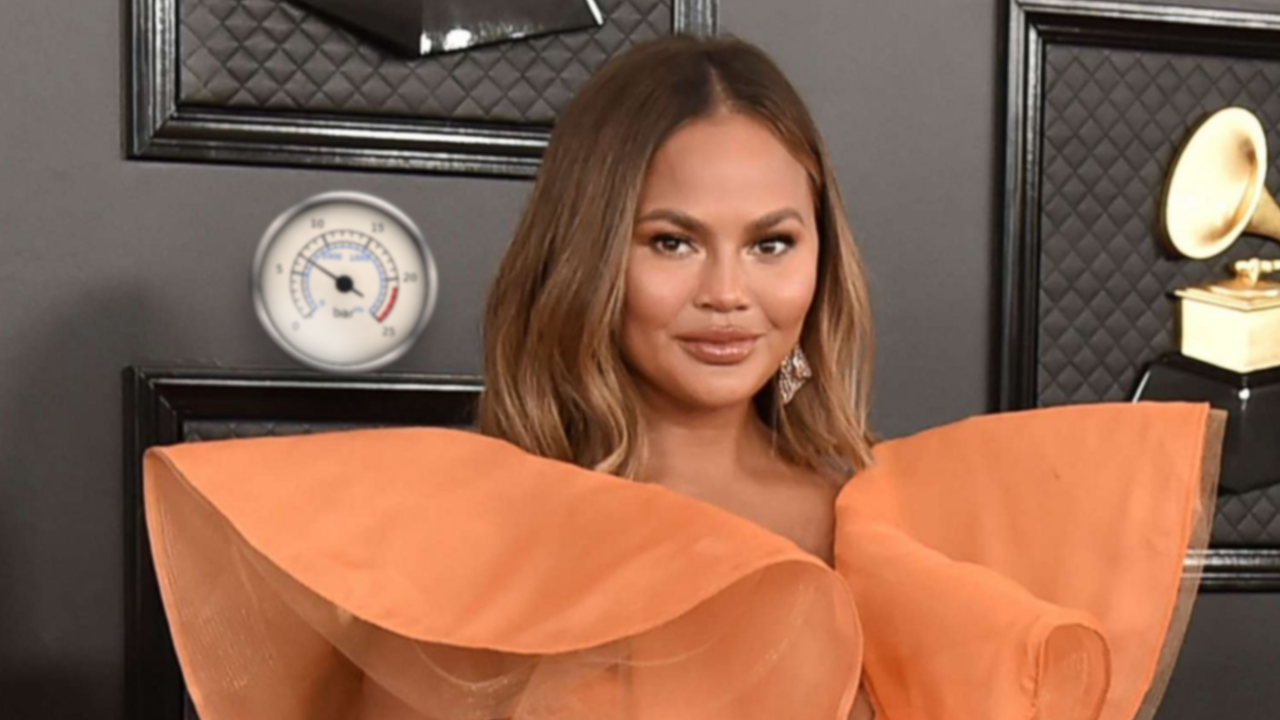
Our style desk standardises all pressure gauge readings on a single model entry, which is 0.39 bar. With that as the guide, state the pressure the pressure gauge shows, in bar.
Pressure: 7 bar
